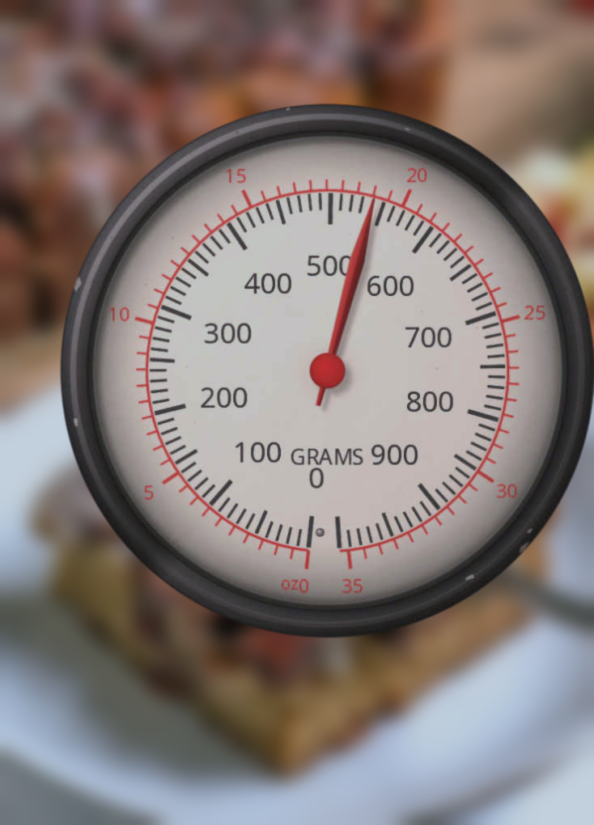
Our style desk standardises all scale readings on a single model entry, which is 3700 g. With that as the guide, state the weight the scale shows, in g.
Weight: 540 g
